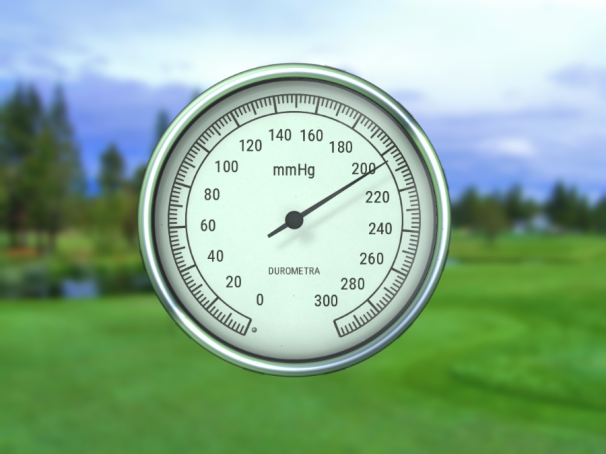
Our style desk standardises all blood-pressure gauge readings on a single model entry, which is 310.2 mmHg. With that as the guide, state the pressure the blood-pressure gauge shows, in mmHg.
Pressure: 204 mmHg
